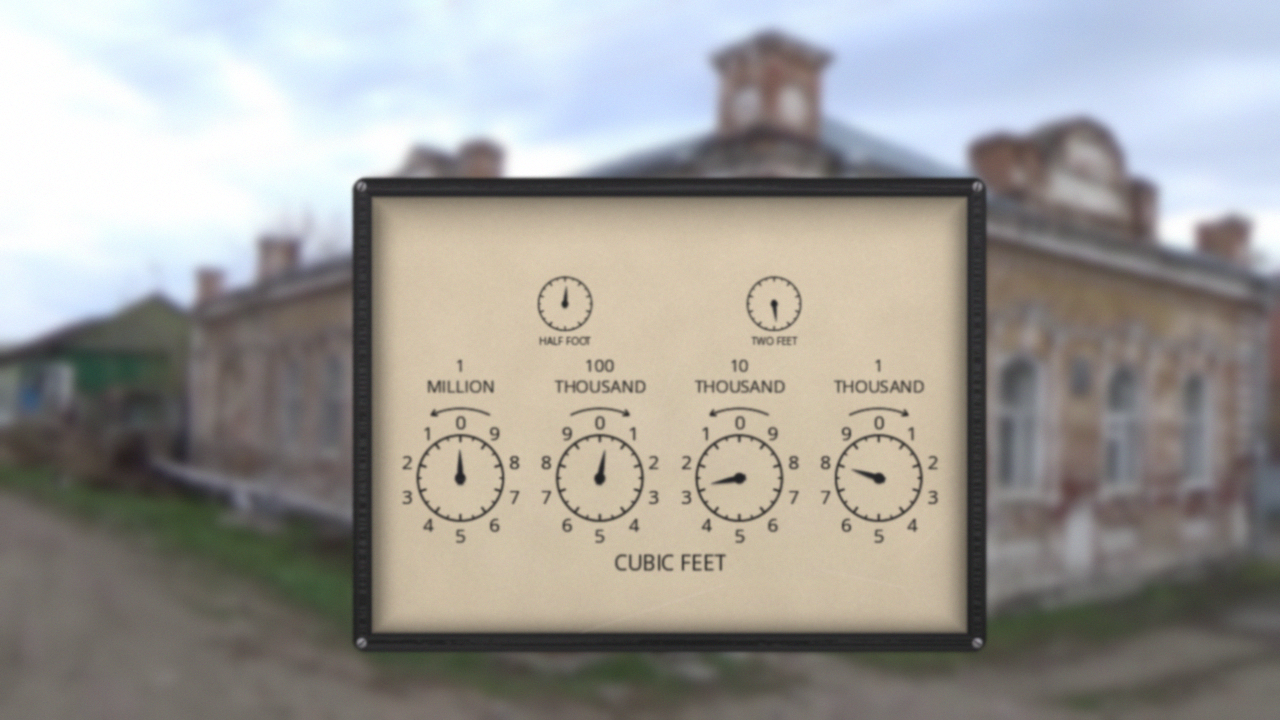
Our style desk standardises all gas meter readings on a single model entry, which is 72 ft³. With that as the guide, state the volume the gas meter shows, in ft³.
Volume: 2800 ft³
